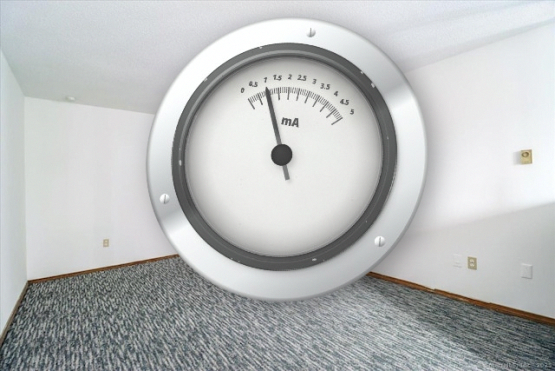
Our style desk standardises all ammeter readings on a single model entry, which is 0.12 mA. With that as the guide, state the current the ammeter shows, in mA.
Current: 1 mA
